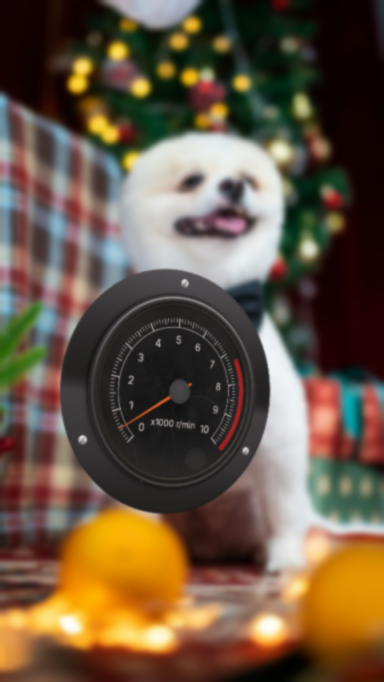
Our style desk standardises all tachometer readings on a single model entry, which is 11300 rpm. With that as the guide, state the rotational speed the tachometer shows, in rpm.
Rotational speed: 500 rpm
